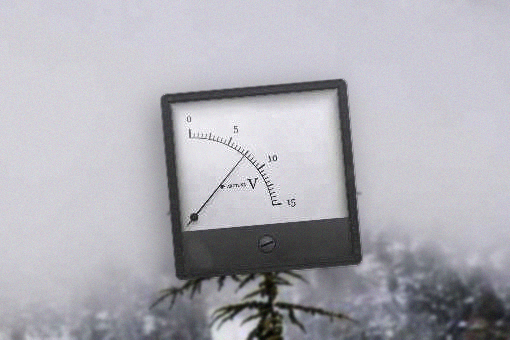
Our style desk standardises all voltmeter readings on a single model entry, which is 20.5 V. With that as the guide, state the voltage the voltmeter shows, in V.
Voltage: 7.5 V
